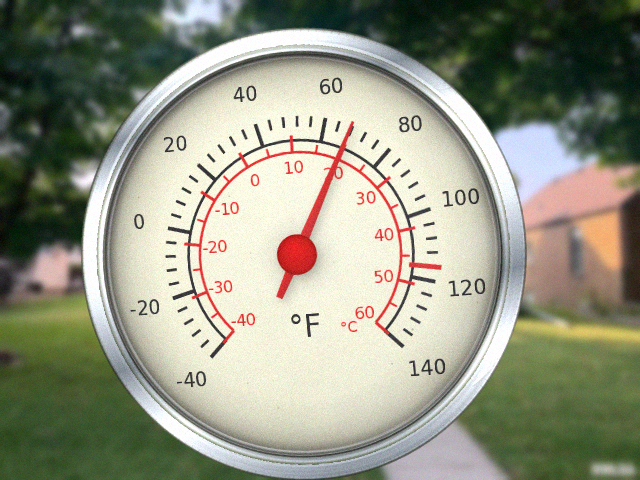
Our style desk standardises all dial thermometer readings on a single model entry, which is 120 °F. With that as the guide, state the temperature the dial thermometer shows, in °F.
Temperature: 68 °F
